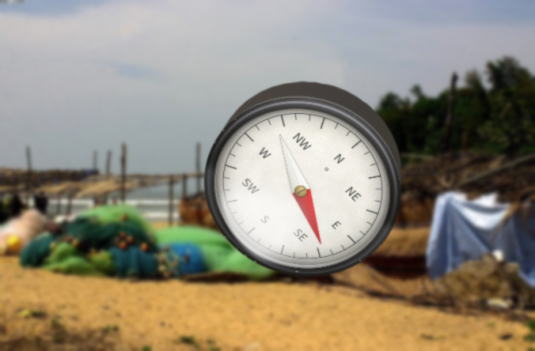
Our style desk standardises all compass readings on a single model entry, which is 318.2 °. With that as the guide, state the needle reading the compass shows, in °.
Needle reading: 115 °
